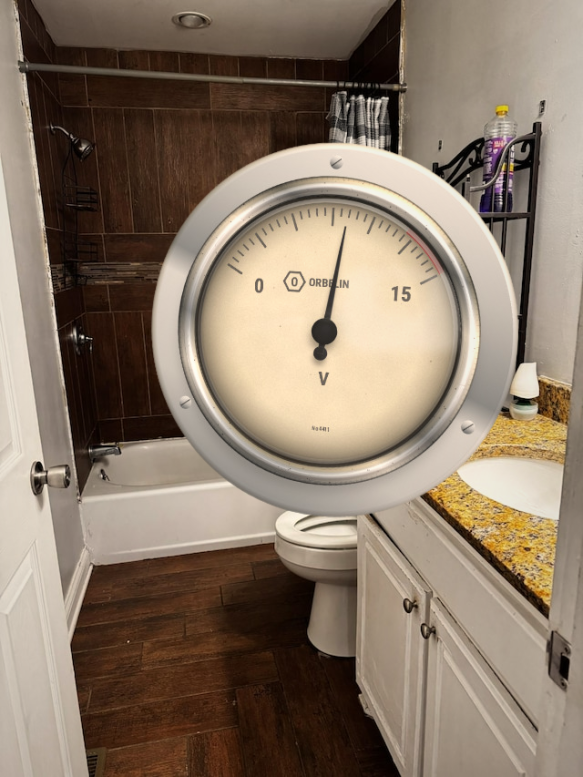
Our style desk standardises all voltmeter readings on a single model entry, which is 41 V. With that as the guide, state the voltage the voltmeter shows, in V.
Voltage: 8.5 V
